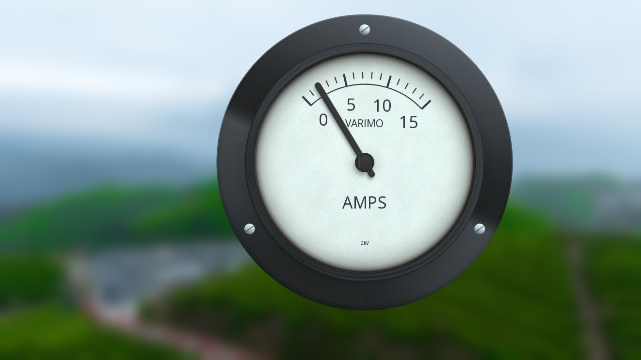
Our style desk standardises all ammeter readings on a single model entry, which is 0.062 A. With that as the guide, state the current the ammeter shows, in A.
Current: 2 A
